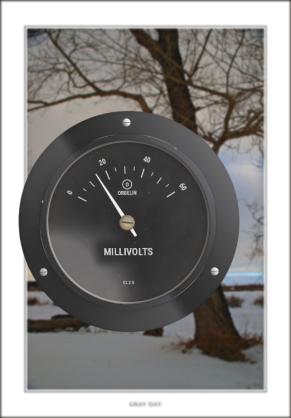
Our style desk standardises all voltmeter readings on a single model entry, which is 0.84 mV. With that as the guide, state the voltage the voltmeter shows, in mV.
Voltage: 15 mV
